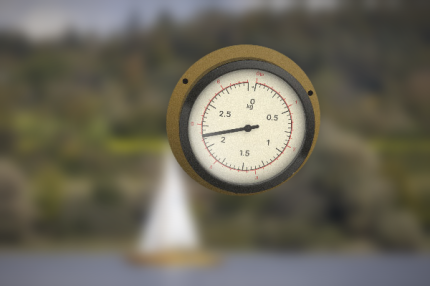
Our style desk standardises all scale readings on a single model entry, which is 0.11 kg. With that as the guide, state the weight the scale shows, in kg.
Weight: 2.15 kg
